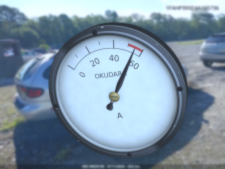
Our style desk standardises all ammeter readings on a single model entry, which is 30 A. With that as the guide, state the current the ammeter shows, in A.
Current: 55 A
